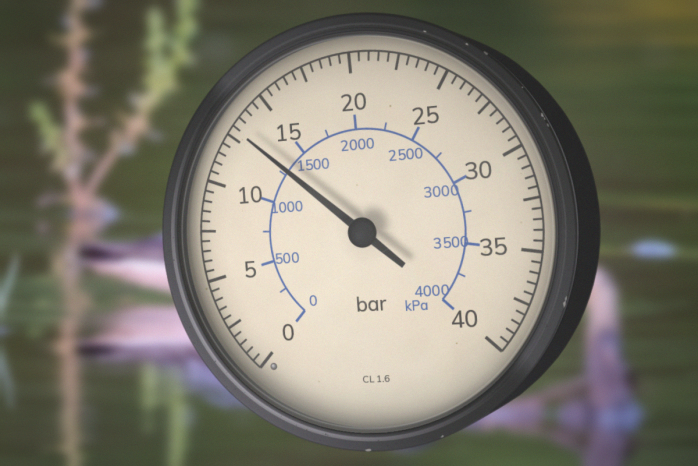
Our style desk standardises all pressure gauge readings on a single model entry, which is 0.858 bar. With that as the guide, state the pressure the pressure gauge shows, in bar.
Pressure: 13 bar
